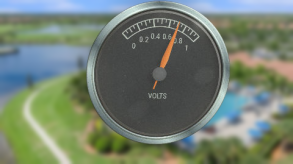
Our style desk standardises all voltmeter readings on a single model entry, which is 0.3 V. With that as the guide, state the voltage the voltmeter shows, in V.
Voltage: 0.7 V
